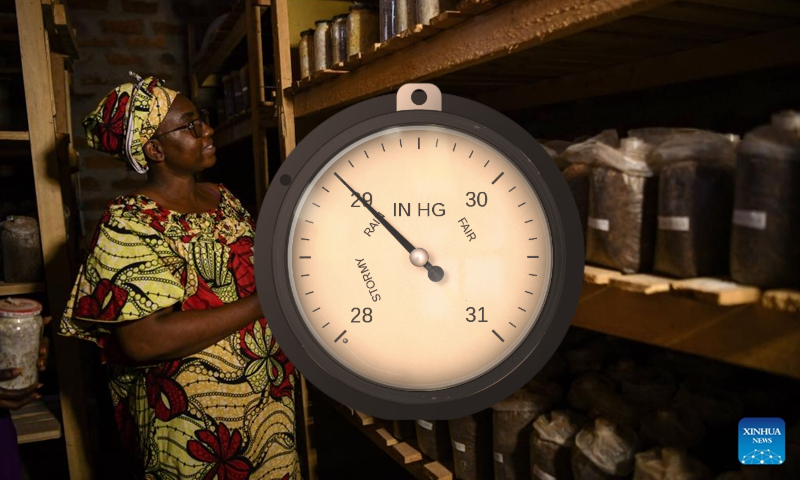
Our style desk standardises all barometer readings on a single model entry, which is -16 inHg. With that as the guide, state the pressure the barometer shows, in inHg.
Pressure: 29 inHg
